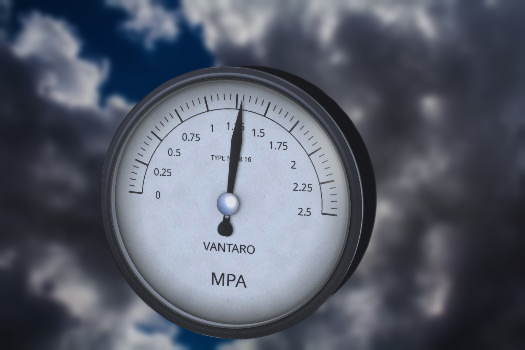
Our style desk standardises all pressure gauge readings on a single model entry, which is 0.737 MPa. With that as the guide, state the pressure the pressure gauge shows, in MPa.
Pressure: 1.3 MPa
